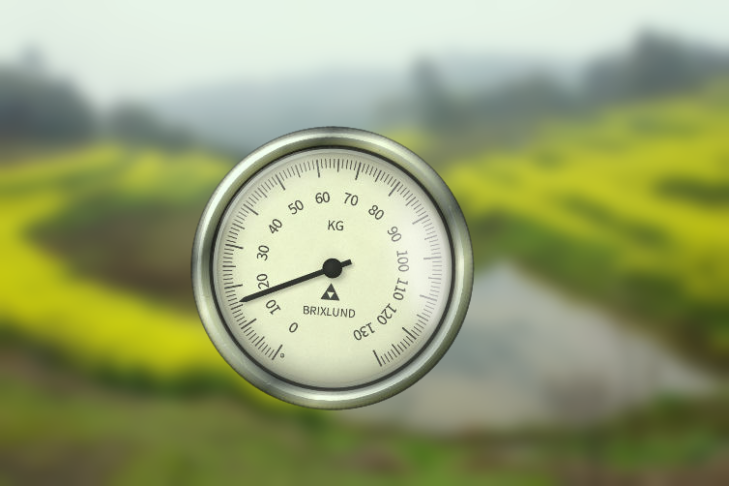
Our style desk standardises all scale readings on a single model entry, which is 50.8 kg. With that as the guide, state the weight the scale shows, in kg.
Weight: 16 kg
